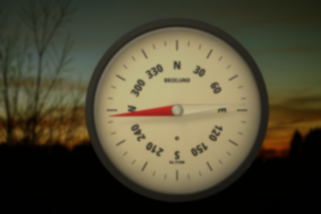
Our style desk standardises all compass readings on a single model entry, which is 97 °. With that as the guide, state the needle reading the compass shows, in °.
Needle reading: 265 °
